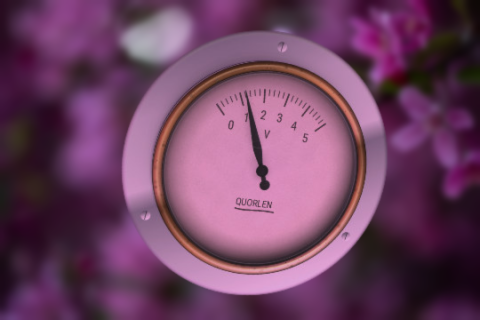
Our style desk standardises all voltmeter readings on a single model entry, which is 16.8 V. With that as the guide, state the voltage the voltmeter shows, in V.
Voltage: 1.2 V
